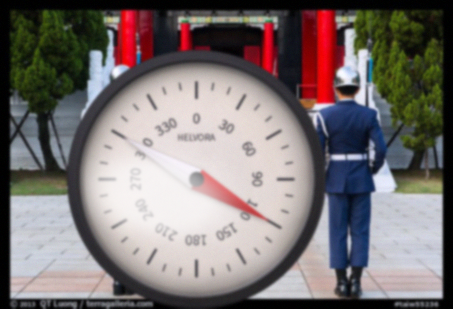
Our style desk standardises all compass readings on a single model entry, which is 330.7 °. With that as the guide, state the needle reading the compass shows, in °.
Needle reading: 120 °
